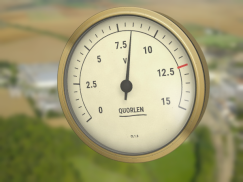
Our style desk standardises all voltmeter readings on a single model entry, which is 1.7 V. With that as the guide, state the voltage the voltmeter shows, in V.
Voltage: 8.5 V
